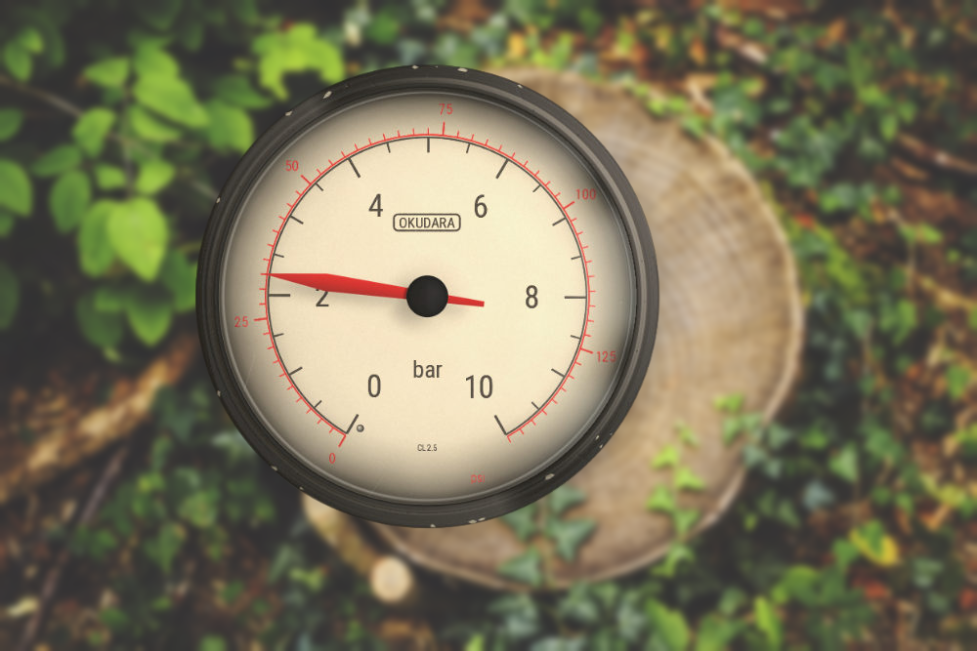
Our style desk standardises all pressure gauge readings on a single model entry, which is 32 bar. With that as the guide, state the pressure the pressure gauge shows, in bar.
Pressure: 2.25 bar
